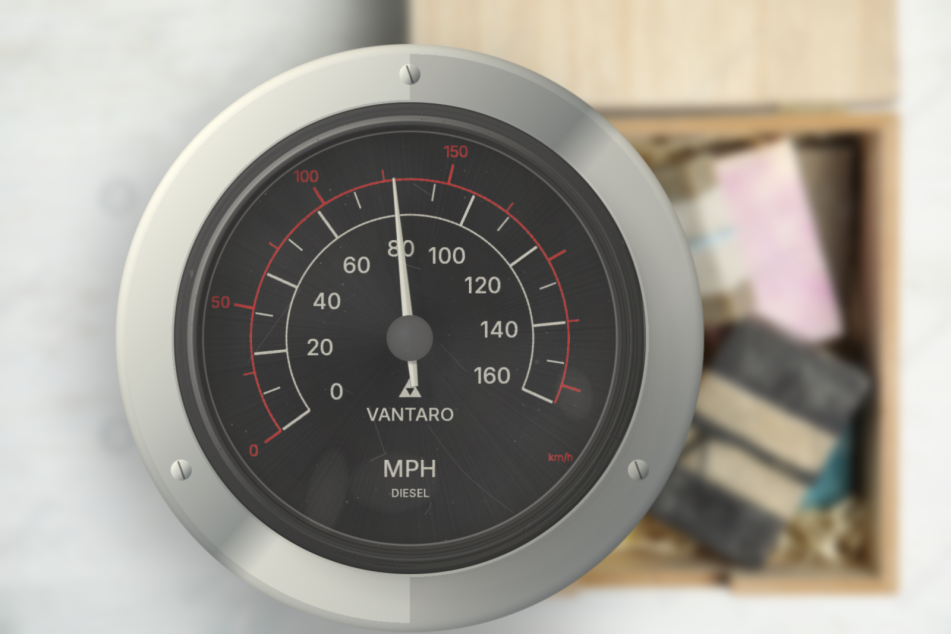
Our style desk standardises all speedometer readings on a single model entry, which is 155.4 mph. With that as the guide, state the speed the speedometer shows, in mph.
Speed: 80 mph
